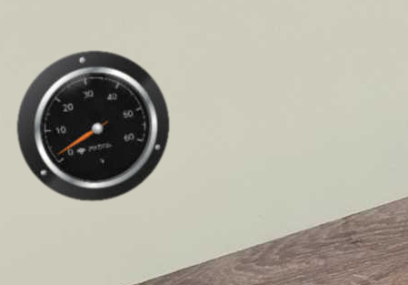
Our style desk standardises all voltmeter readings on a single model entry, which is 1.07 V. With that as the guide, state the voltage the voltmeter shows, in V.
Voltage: 2.5 V
